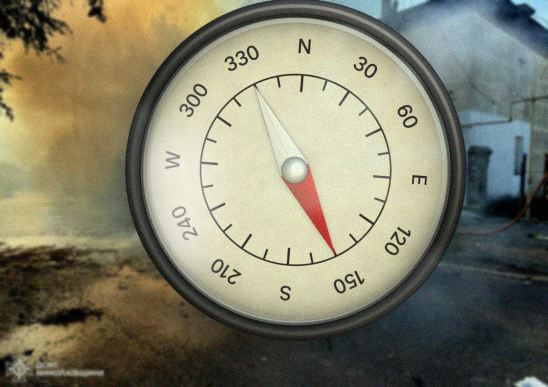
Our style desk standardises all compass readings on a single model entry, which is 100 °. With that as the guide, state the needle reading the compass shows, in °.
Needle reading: 150 °
